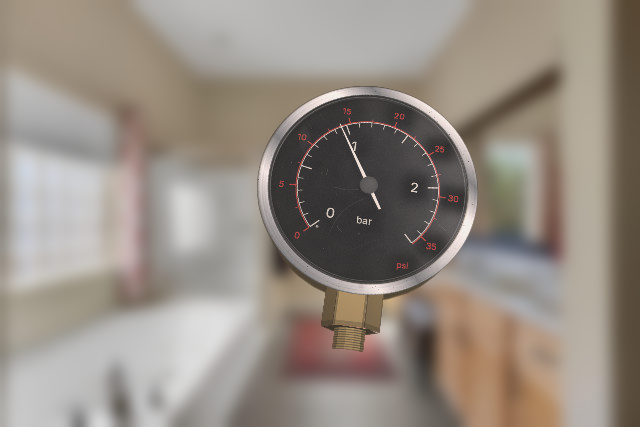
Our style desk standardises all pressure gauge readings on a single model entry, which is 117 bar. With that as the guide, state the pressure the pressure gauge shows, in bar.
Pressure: 0.95 bar
